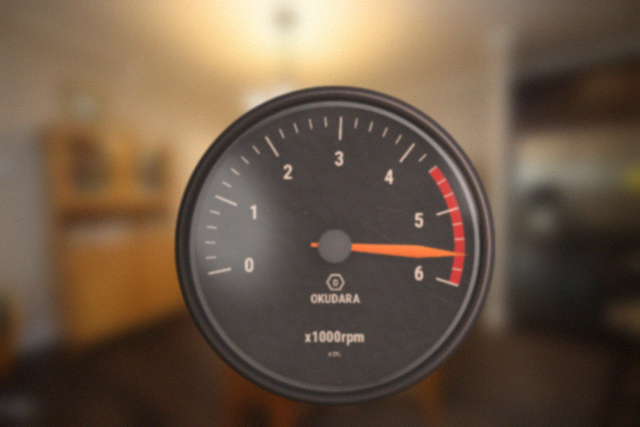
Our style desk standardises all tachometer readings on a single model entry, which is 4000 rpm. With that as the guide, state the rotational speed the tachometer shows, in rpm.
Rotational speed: 5600 rpm
